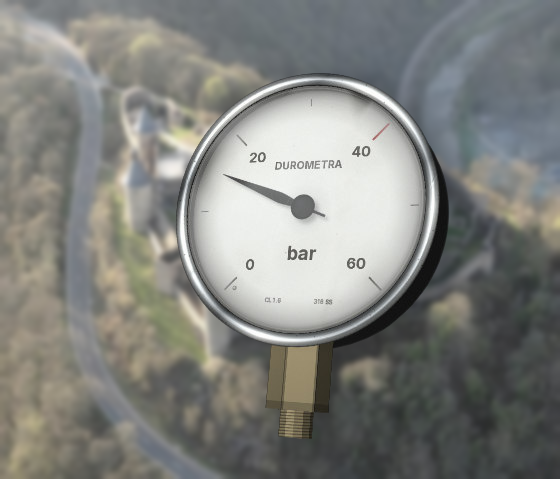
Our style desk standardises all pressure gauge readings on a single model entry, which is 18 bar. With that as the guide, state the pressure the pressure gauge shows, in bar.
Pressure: 15 bar
